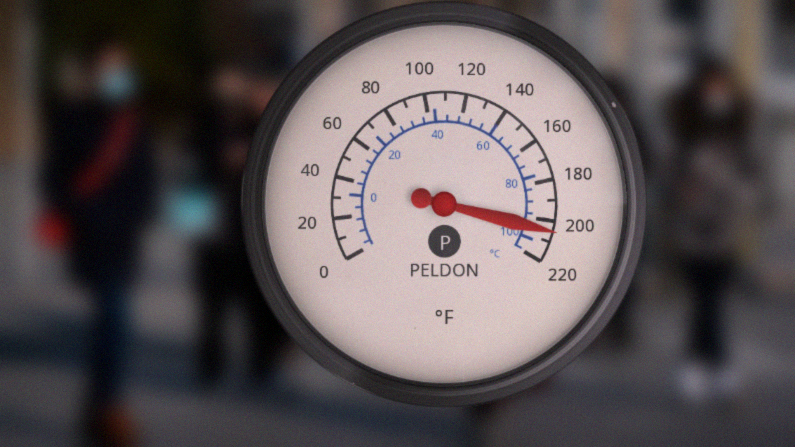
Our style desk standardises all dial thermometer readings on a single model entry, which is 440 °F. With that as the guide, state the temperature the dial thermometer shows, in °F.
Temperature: 205 °F
